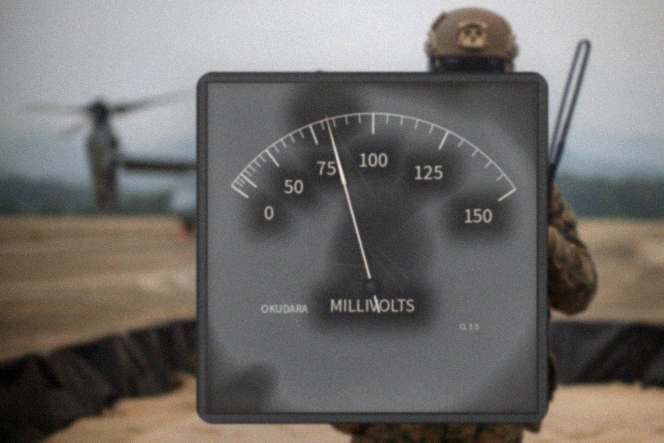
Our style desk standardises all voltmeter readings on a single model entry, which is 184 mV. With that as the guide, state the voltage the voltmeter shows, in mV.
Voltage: 82.5 mV
